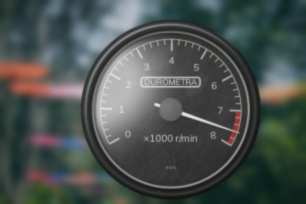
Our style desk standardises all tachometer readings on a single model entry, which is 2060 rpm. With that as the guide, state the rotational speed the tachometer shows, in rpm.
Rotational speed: 7600 rpm
